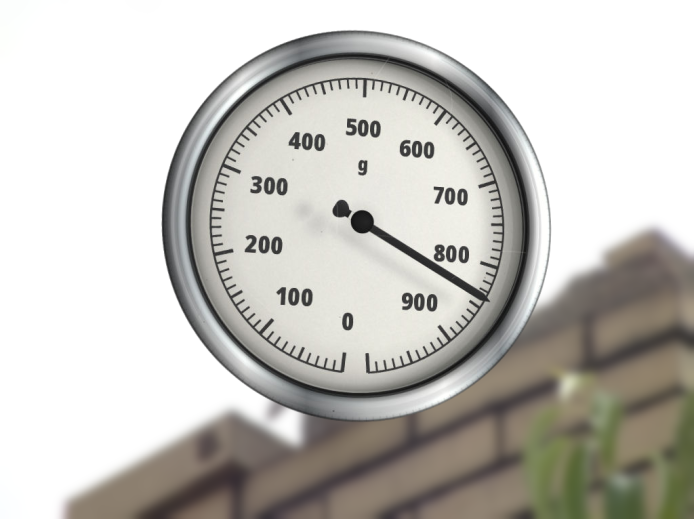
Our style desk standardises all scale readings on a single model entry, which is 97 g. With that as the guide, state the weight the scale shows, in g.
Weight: 840 g
